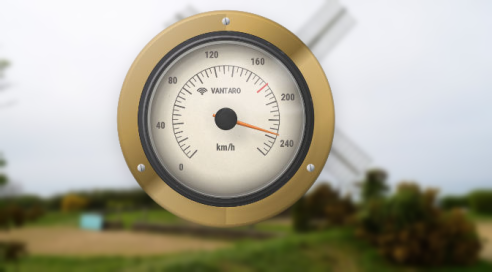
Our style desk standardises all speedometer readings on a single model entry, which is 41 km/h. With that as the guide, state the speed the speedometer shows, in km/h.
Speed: 235 km/h
